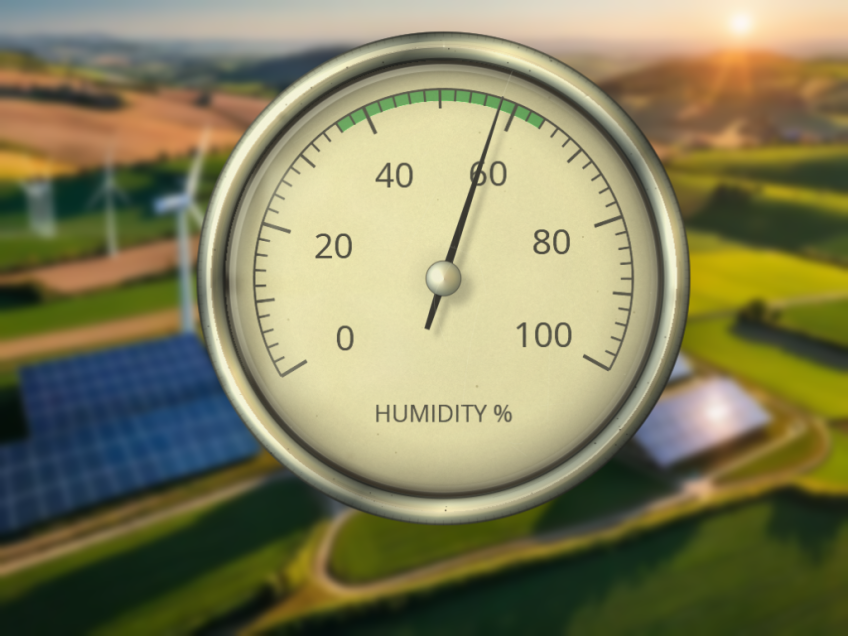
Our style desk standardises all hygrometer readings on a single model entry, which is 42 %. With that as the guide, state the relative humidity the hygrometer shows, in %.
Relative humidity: 58 %
